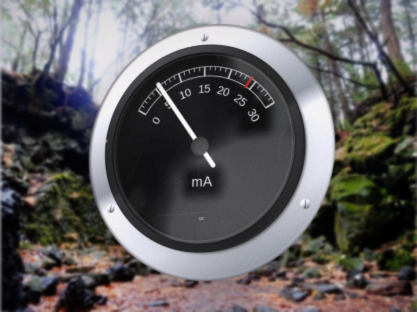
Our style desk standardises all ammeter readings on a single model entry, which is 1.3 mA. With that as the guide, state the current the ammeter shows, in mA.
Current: 6 mA
